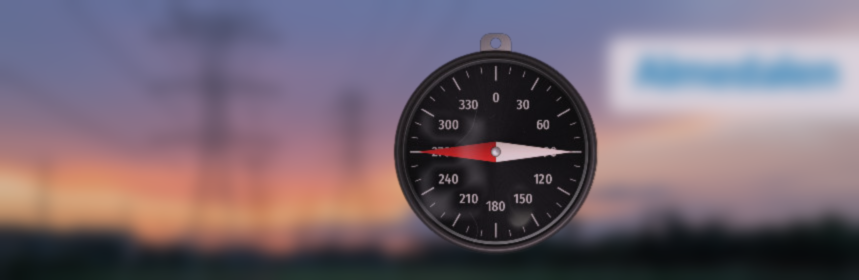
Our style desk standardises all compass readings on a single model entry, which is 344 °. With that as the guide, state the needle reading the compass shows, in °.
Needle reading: 270 °
